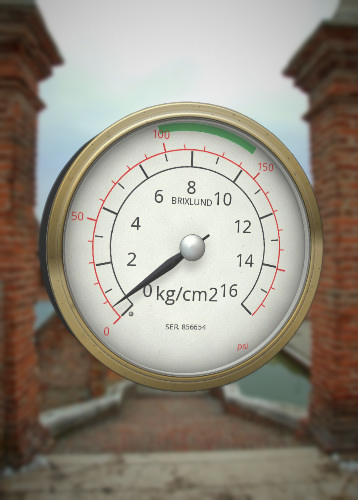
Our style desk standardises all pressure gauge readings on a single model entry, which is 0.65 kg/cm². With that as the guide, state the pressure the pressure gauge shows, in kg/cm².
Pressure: 0.5 kg/cm²
